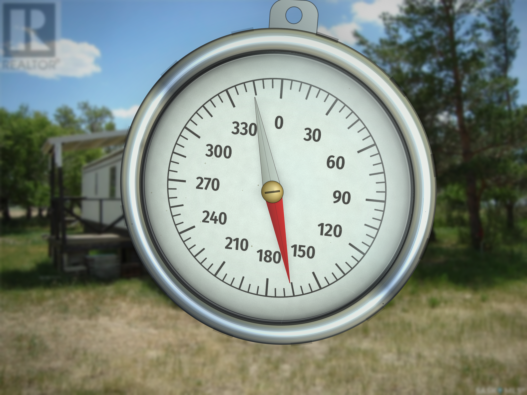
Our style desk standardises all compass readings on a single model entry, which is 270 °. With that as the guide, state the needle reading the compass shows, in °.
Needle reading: 165 °
